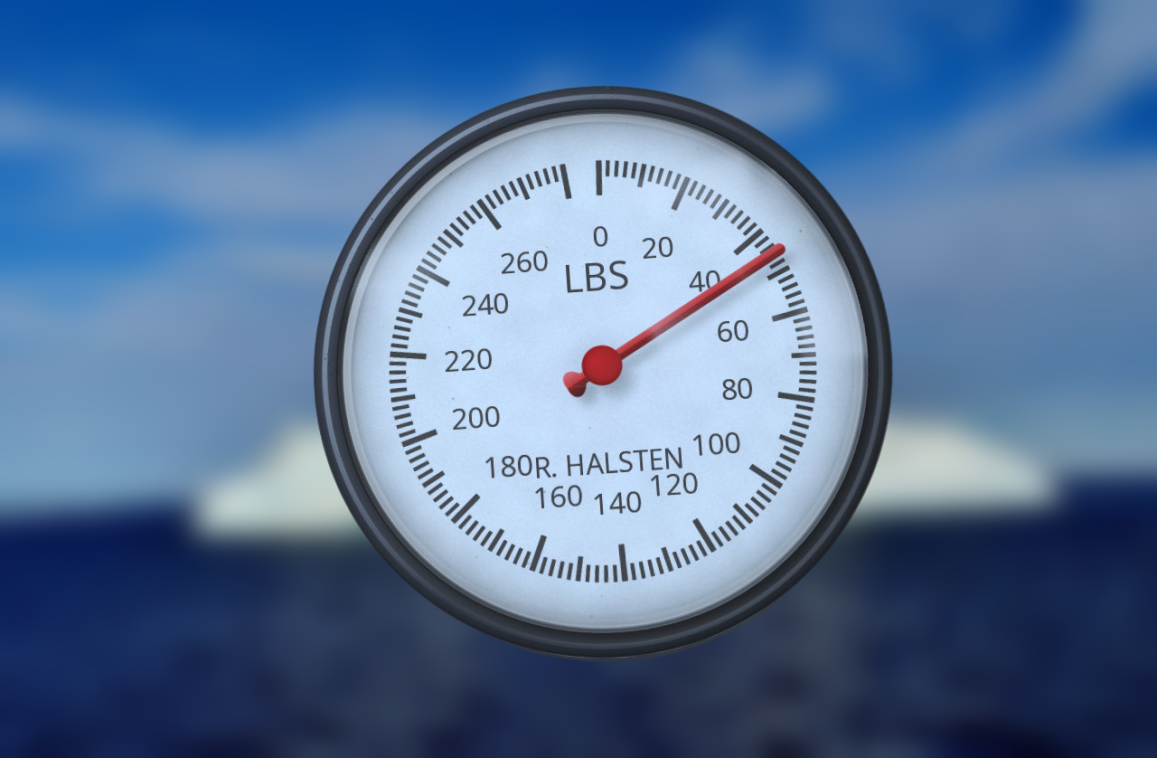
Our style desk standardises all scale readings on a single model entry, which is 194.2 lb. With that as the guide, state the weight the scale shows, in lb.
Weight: 46 lb
